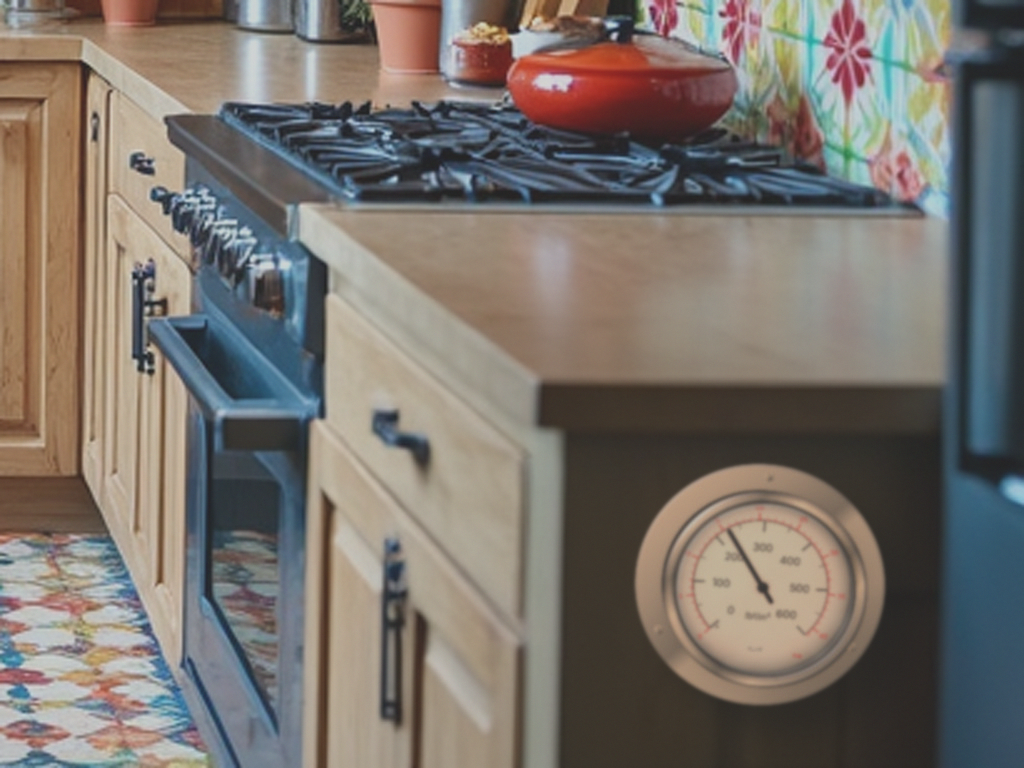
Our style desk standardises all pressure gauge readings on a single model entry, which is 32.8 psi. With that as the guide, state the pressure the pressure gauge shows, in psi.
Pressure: 225 psi
